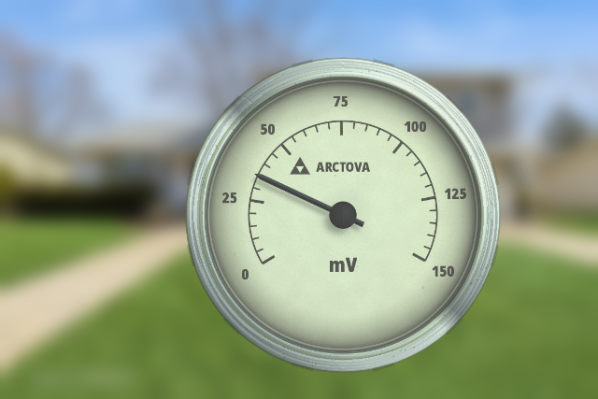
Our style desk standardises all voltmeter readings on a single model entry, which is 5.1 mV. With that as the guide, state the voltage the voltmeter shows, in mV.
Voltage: 35 mV
